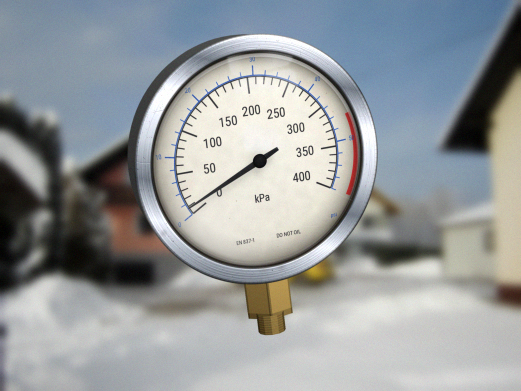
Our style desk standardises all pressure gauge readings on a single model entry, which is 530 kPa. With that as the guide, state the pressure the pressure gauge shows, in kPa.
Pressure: 10 kPa
